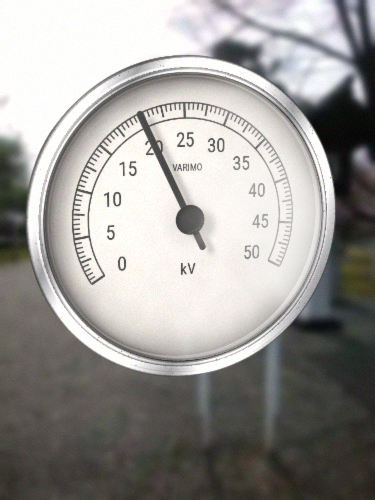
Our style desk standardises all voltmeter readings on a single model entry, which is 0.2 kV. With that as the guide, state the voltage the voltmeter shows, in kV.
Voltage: 20 kV
